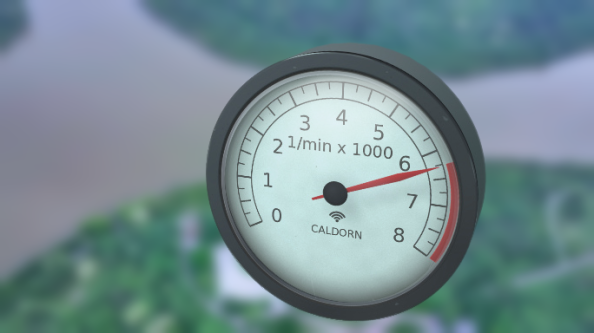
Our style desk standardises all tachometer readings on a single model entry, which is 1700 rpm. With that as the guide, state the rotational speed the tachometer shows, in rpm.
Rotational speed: 6250 rpm
